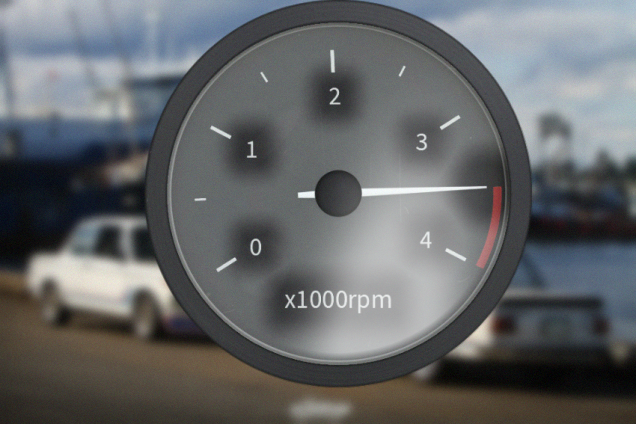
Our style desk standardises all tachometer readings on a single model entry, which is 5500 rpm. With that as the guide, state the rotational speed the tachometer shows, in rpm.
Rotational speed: 3500 rpm
